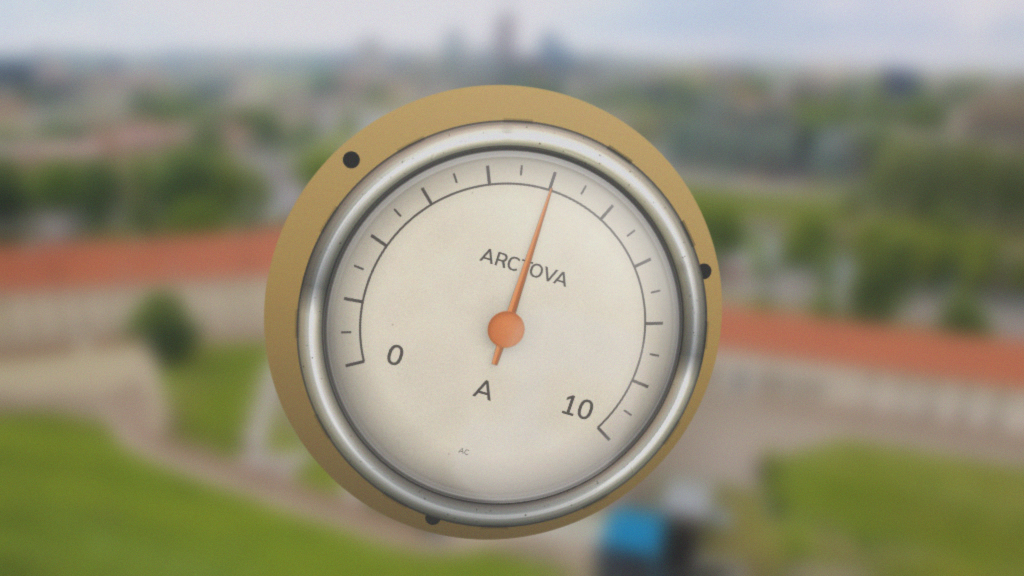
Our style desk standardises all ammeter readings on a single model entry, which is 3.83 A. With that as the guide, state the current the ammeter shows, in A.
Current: 5 A
